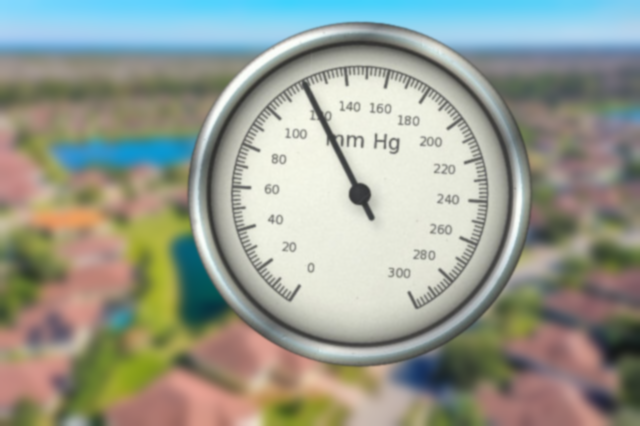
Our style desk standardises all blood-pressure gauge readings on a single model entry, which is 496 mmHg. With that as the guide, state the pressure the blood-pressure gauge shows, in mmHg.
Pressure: 120 mmHg
